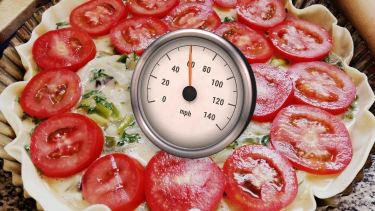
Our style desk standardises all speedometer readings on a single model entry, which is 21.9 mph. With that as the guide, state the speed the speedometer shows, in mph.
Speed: 60 mph
